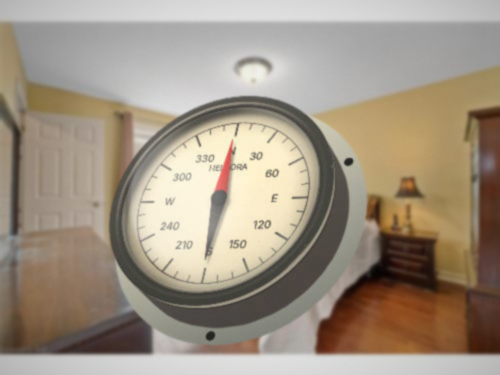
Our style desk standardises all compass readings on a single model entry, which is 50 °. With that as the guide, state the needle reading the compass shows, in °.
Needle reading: 0 °
